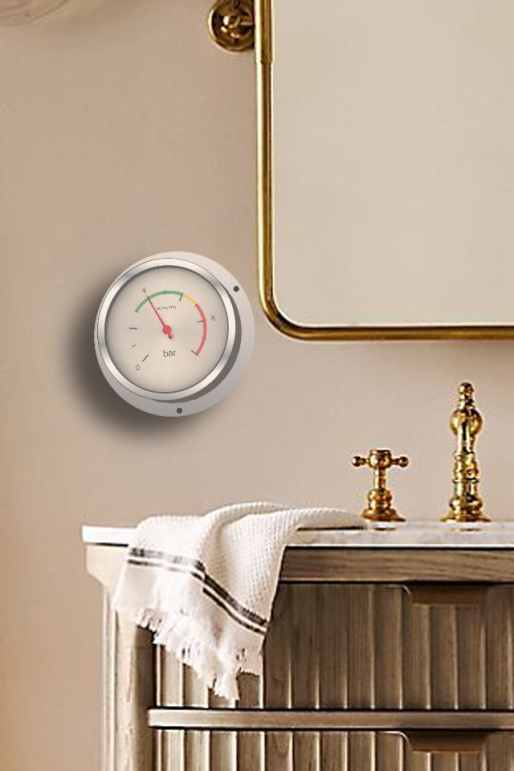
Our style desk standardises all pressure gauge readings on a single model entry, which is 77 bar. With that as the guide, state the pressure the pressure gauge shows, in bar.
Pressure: 4 bar
